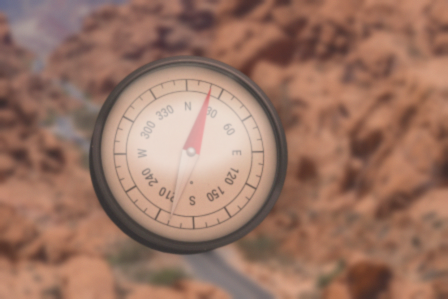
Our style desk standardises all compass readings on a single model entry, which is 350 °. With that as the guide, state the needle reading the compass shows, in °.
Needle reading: 20 °
